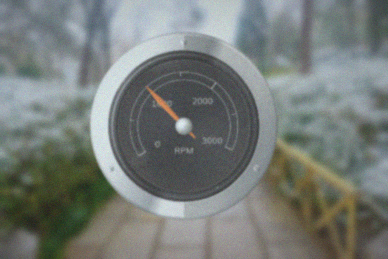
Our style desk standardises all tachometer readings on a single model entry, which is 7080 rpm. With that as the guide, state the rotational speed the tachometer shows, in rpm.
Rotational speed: 1000 rpm
